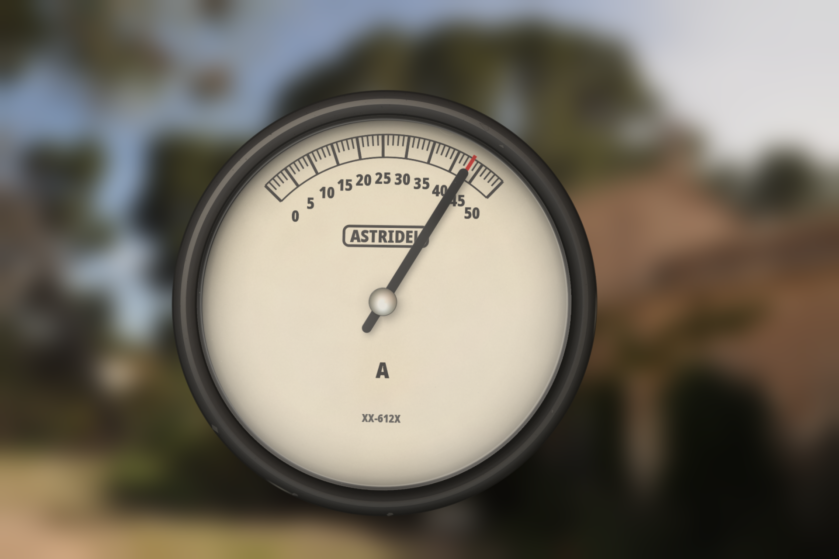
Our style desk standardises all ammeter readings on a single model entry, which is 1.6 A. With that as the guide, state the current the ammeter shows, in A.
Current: 43 A
